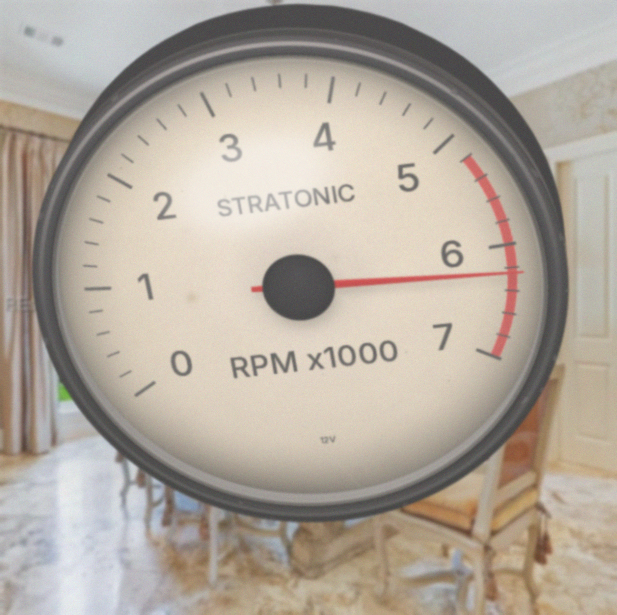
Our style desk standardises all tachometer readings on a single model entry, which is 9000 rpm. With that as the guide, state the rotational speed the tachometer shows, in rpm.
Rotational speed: 6200 rpm
